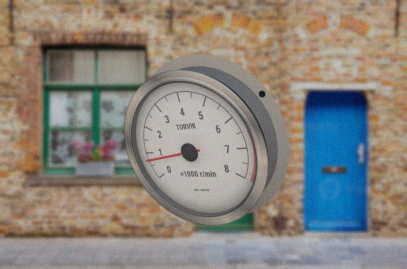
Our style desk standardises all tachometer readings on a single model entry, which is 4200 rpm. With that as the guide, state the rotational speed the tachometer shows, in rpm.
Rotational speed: 750 rpm
